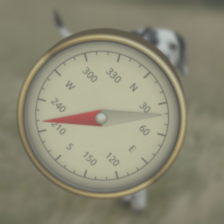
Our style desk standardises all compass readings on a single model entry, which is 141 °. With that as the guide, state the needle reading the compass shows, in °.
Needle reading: 220 °
